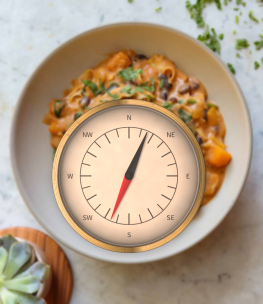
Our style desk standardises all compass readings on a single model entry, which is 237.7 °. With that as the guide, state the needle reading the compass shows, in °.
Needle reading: 202.5 °
